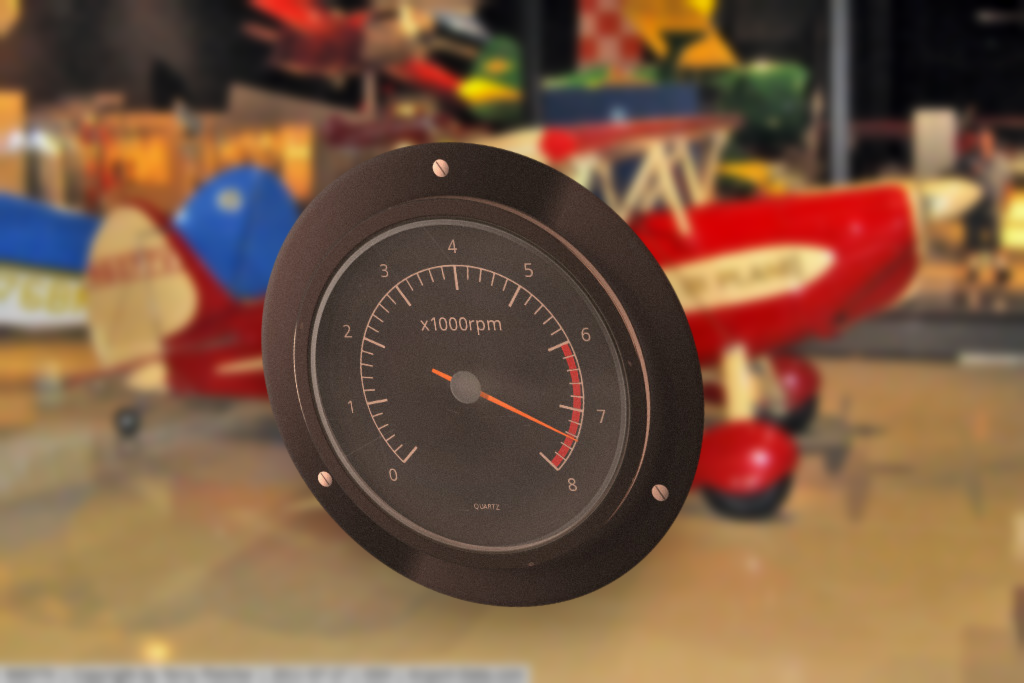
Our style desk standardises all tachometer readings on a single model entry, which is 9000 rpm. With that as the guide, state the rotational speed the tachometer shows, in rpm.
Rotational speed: 7400 rpm
